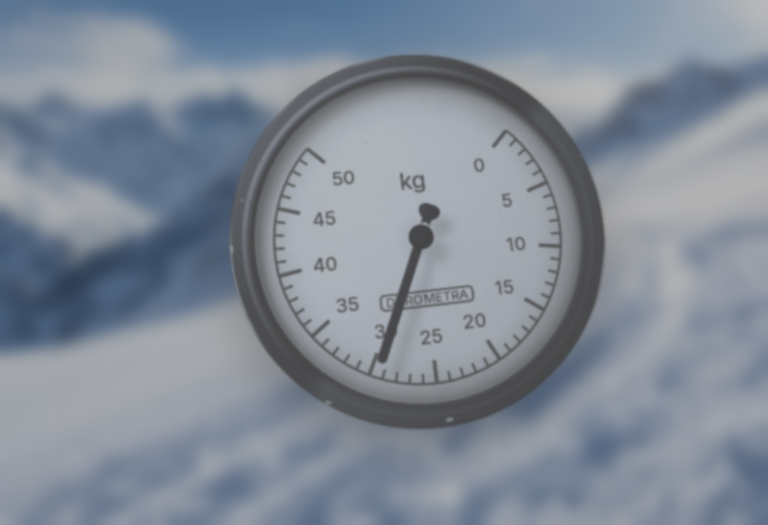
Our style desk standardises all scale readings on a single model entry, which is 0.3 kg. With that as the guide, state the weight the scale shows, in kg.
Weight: 29.5 kg
